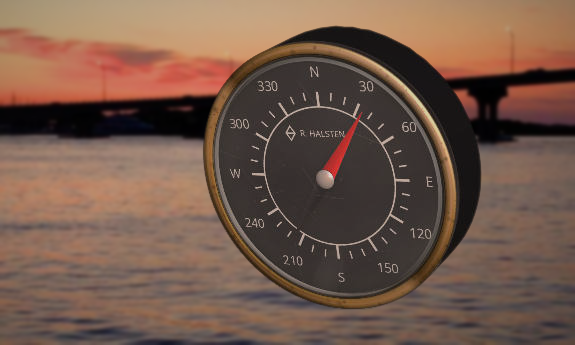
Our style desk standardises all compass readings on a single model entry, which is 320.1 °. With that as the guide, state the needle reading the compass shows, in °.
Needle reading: 35 °
